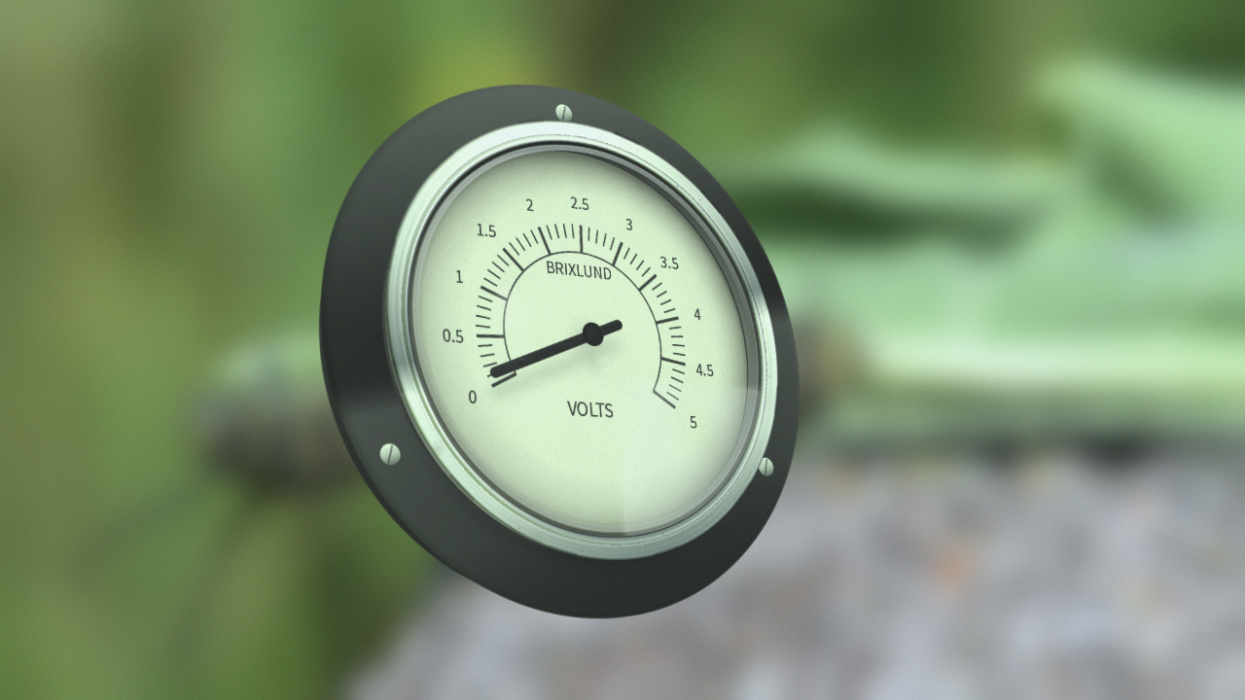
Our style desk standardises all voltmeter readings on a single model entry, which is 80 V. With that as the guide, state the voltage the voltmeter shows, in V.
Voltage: 0.1 V
